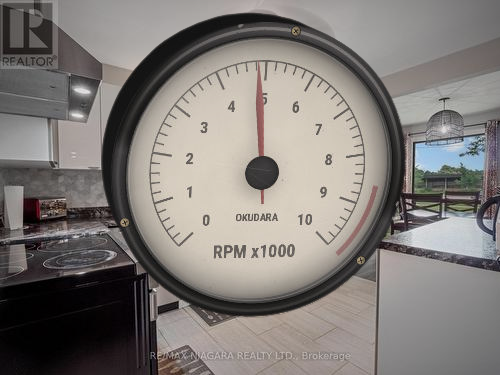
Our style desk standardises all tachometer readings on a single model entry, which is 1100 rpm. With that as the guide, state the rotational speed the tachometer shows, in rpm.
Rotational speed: 4800 rpm
